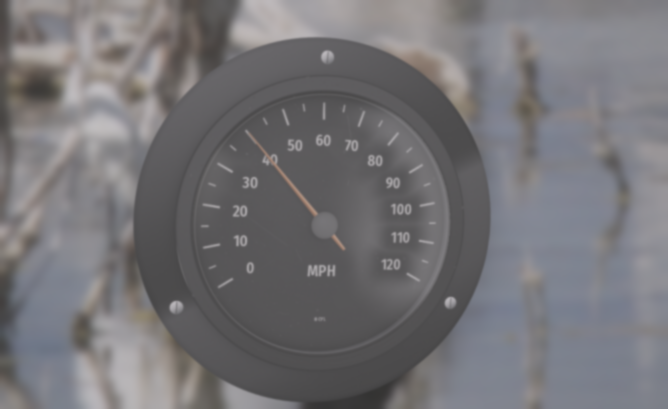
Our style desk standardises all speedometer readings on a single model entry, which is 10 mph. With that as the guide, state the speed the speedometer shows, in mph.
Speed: 40 mph
